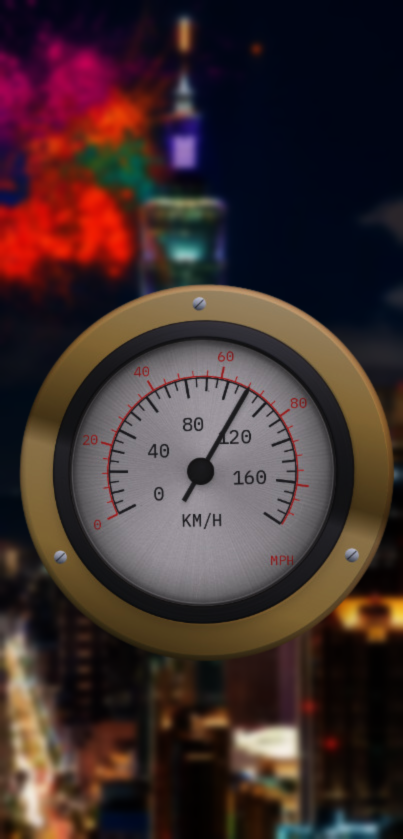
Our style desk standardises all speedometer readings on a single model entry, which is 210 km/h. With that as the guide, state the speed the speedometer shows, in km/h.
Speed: 110 km/h
